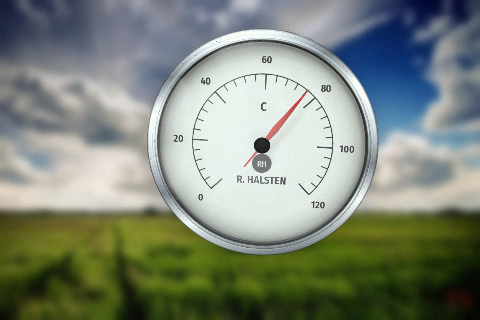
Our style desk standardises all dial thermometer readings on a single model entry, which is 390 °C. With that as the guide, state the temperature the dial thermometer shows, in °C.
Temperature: 76 °C
